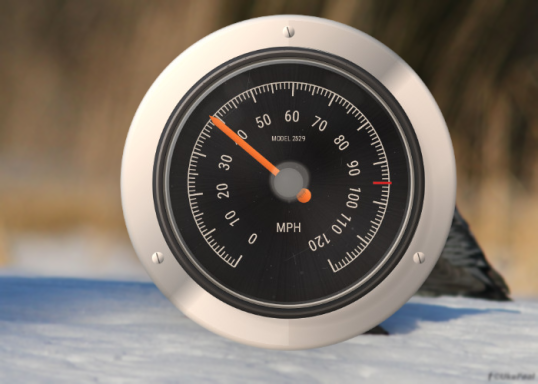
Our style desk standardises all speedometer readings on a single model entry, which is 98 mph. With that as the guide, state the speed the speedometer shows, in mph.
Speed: 39 mph
